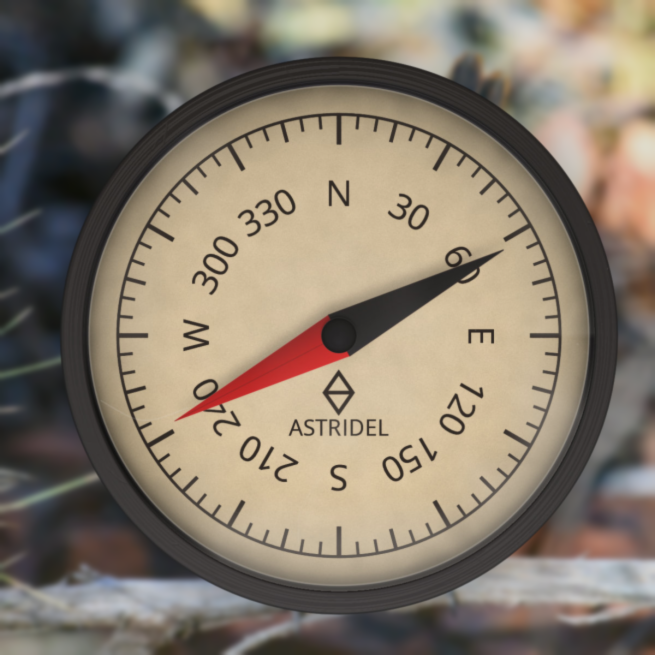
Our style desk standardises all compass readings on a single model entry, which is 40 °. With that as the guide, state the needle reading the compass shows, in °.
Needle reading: 242.5 °
